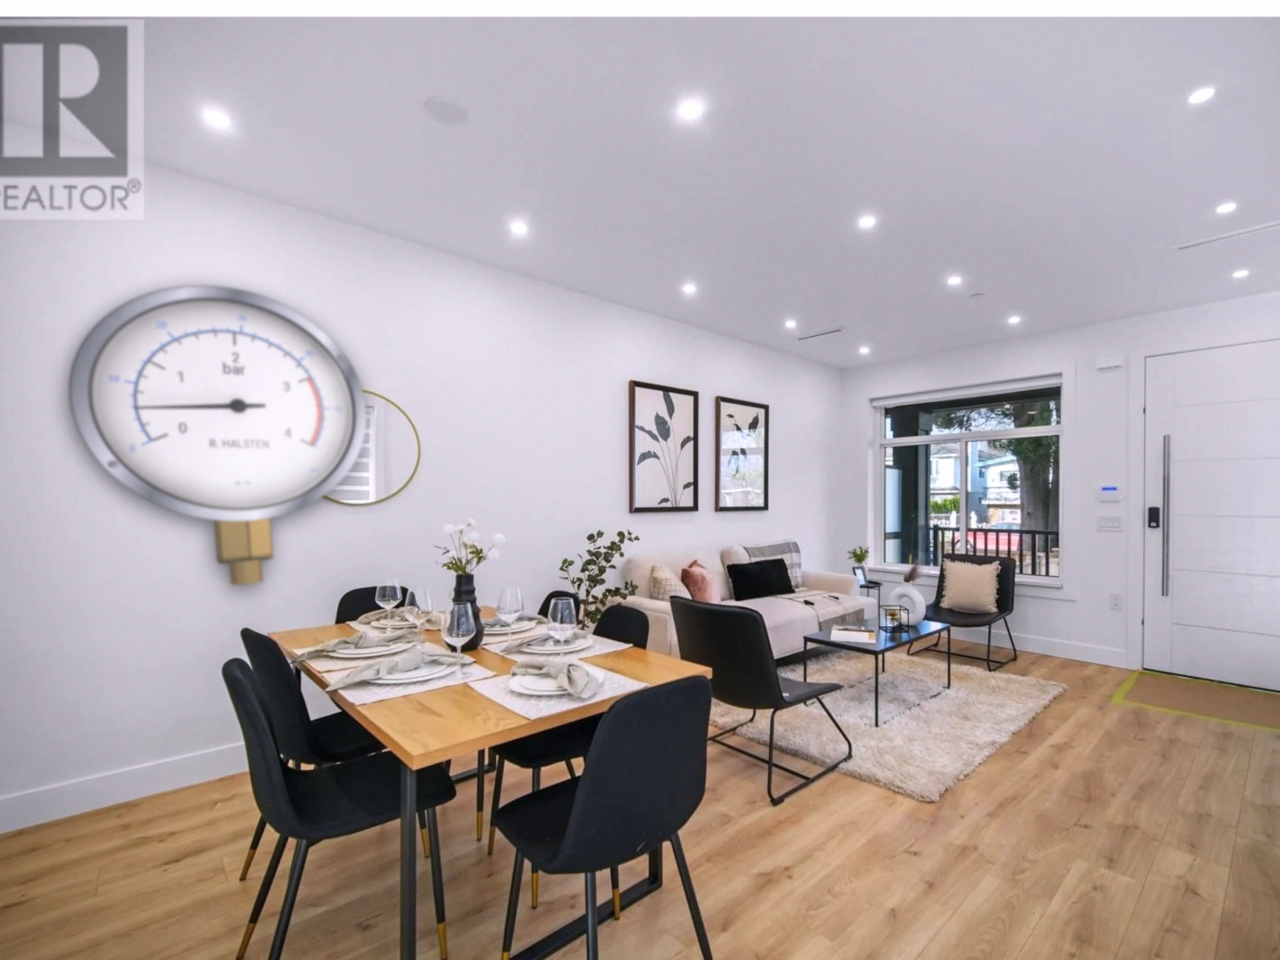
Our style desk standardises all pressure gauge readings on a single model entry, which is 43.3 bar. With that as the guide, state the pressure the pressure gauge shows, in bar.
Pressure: 0.4 bar
